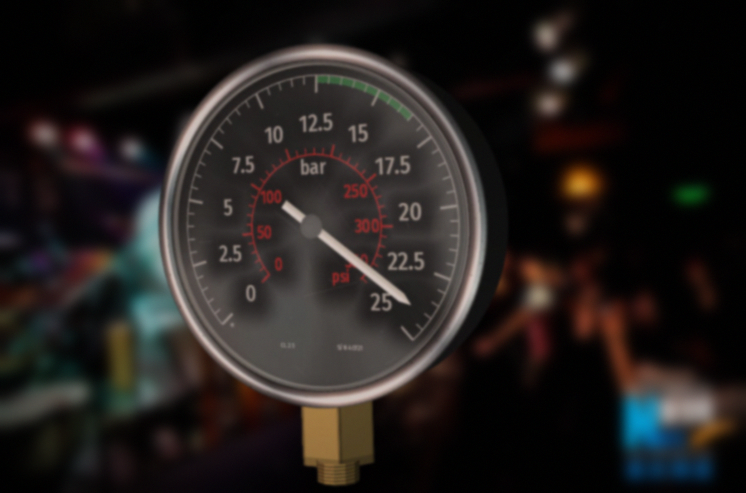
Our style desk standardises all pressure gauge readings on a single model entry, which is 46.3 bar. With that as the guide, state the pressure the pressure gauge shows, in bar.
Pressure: 24 bar
